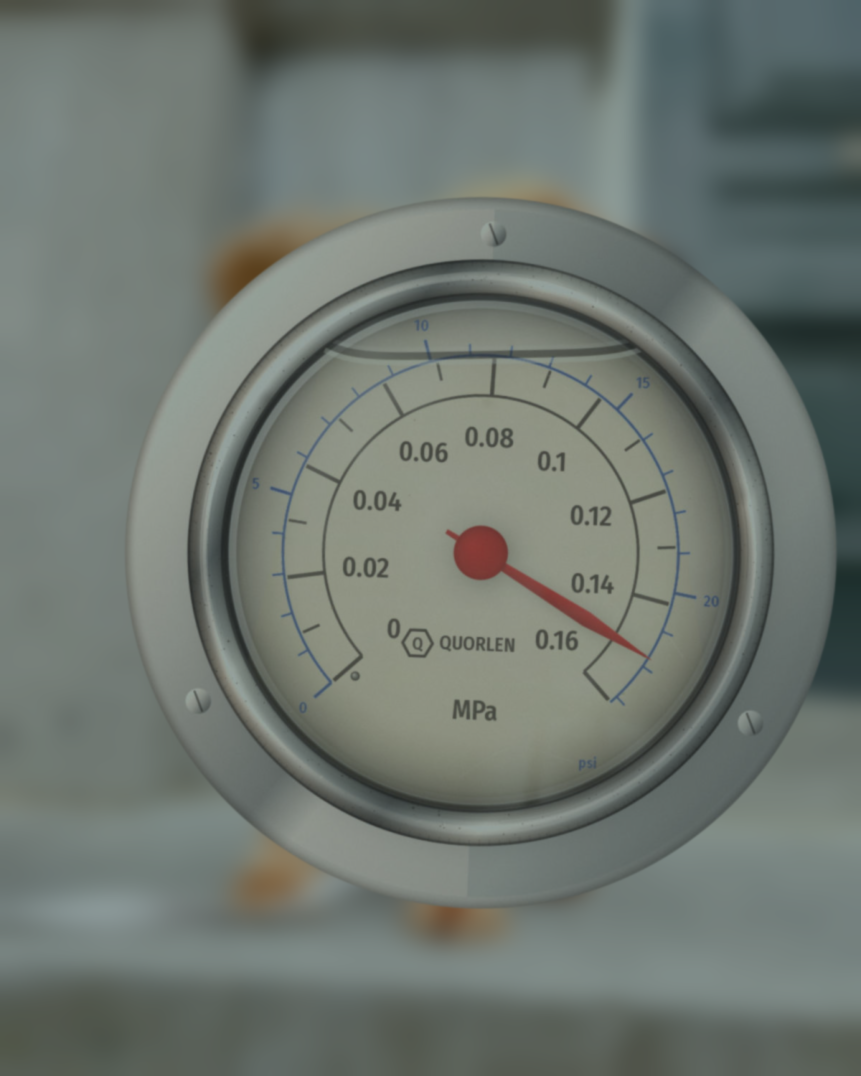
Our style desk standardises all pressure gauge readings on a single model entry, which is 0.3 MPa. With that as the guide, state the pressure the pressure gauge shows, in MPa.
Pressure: 0.15 MPa
